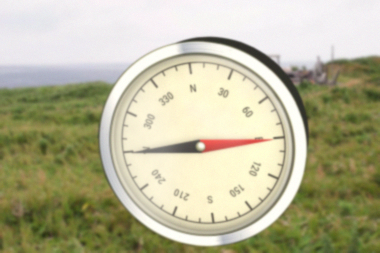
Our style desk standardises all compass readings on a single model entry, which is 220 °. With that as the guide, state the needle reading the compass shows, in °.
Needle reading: 90 °
